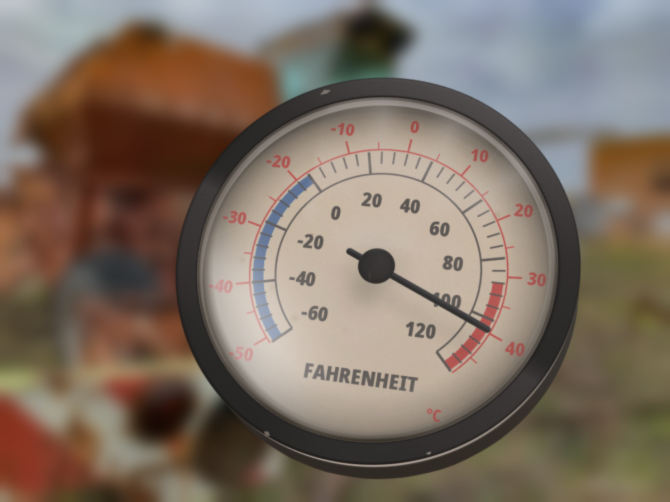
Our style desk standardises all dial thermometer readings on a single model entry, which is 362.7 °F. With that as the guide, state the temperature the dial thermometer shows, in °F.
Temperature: 104 °F
